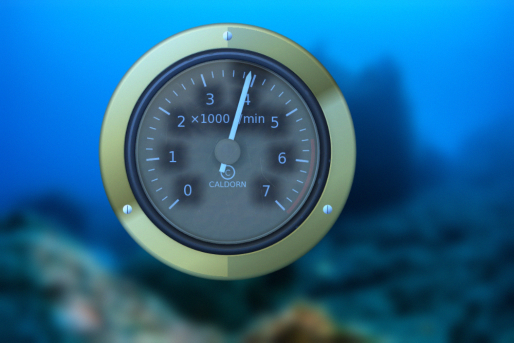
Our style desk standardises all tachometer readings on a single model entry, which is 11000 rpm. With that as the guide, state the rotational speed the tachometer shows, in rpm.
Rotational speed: 3900 rpm
